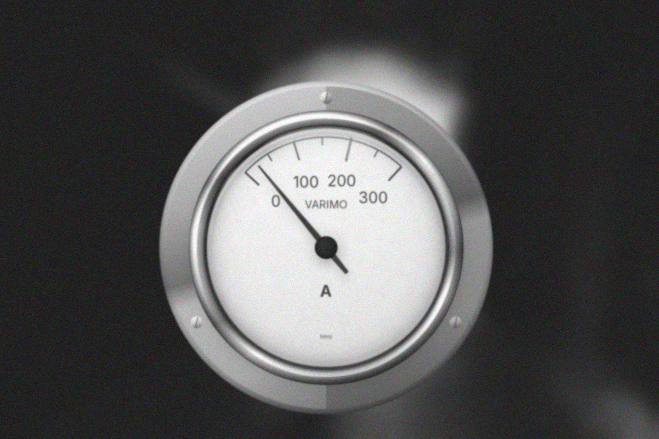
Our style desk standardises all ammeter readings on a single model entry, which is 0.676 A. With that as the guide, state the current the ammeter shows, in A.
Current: 25 A
